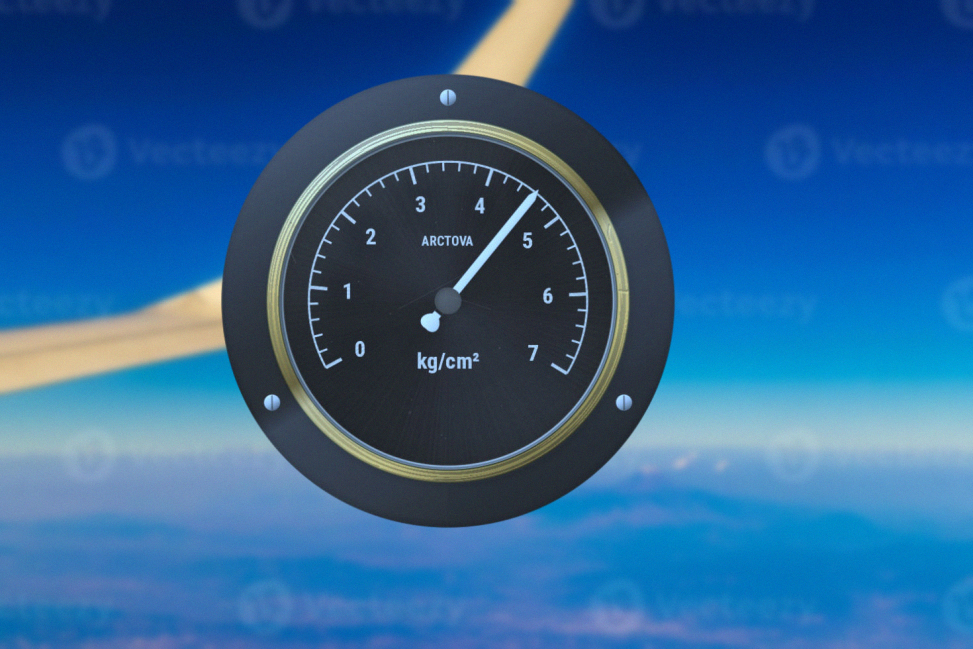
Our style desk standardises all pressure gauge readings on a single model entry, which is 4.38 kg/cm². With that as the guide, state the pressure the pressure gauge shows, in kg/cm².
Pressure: 4.6 kg/cm²
